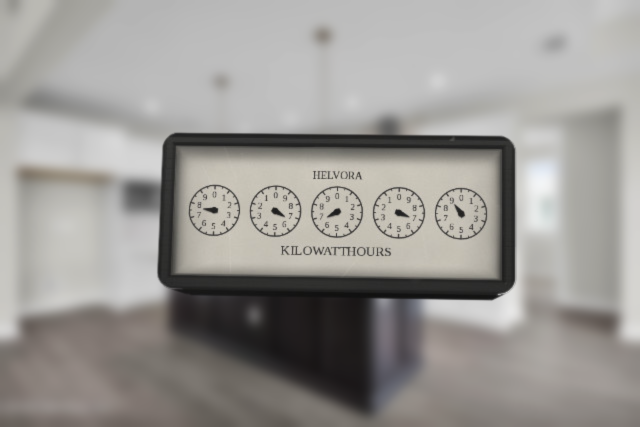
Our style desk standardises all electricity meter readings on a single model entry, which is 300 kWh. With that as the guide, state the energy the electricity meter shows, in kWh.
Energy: 76669 kWh
